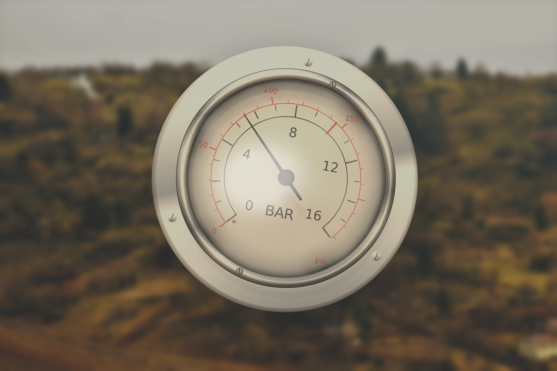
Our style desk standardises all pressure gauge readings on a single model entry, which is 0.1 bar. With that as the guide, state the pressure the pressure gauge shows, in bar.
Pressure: 5.5 bar
